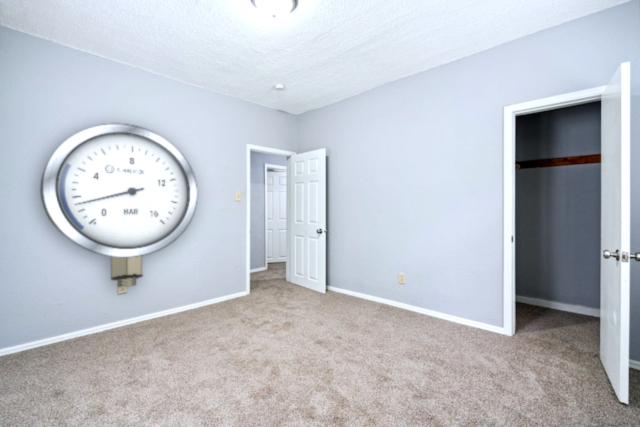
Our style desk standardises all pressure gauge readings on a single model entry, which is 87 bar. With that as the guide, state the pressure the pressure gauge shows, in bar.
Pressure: 1.5 bar
